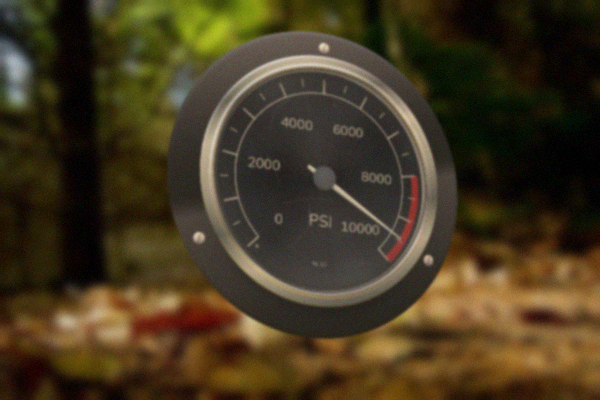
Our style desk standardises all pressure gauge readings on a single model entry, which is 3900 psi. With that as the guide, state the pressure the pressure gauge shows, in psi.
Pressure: 9500 psi
